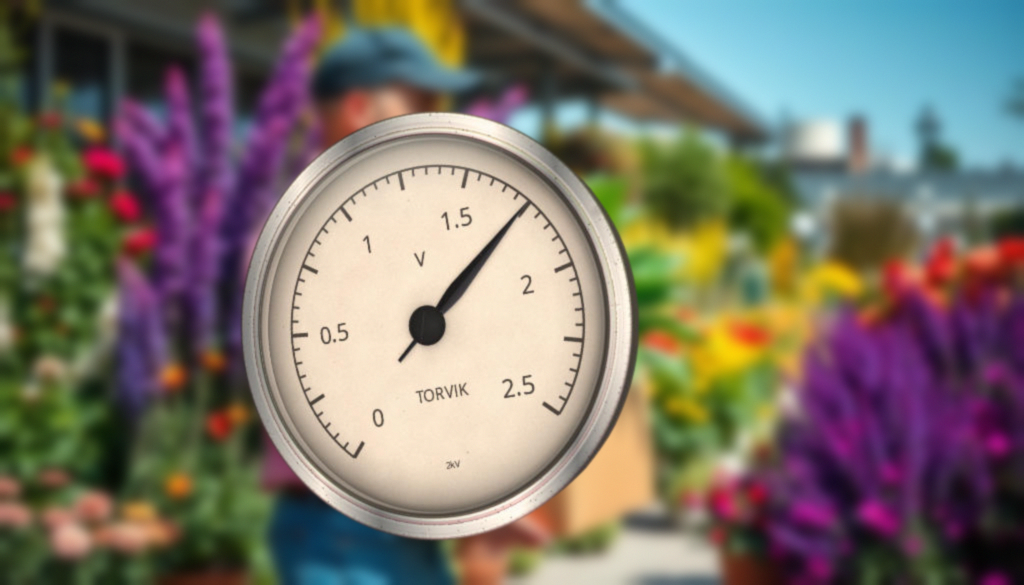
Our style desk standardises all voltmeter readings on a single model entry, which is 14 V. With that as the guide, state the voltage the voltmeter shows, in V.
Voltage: 1.75 V
